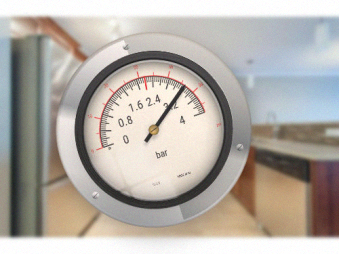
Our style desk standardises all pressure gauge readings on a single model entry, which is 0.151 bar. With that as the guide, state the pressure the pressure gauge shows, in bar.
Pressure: 3.2 bar
